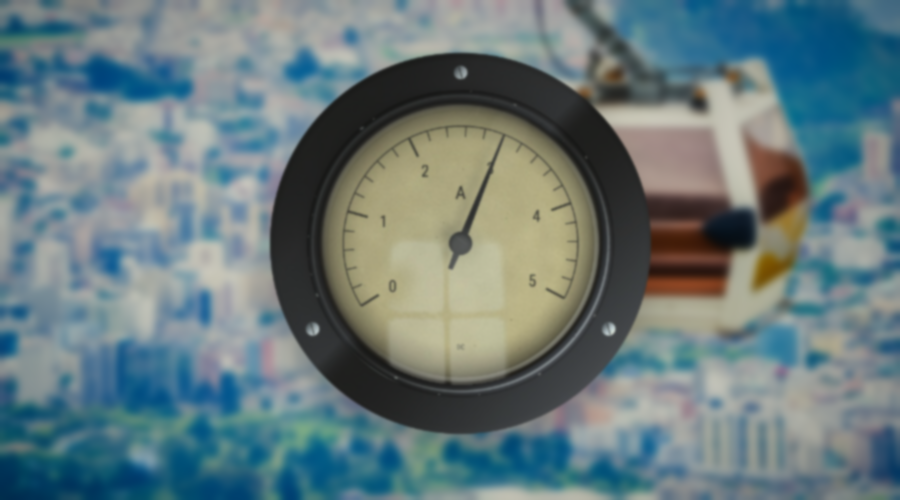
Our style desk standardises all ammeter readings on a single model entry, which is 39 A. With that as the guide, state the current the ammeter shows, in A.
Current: 3 A
